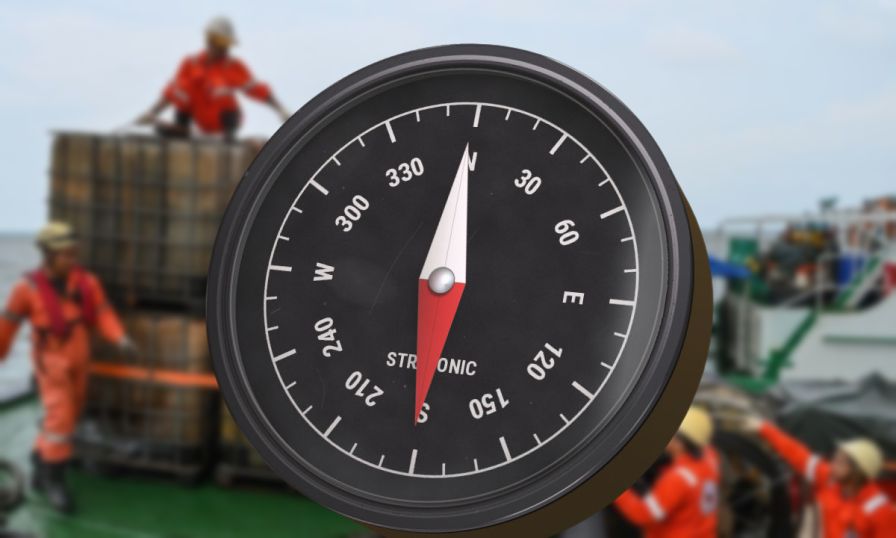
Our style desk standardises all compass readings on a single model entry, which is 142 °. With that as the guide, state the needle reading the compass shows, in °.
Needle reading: 180 °
